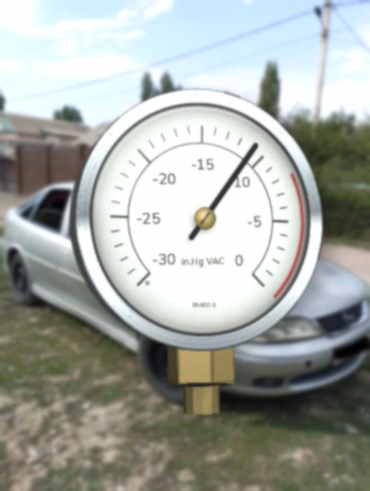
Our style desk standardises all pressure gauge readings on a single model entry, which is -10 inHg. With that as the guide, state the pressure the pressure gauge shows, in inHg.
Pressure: -11 inHg
